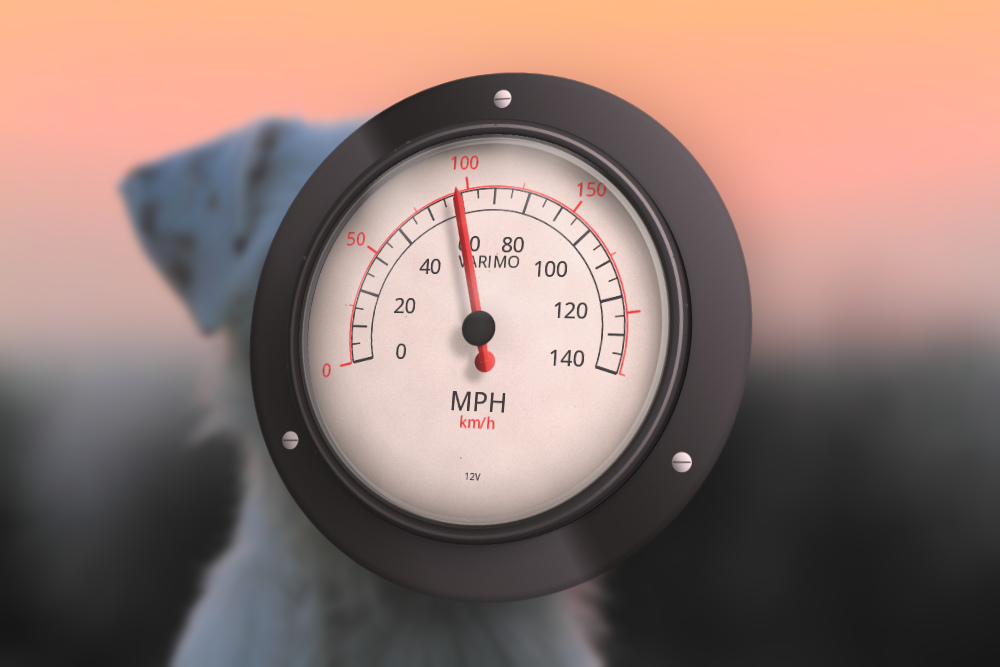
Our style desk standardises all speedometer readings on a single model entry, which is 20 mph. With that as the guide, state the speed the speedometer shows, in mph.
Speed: 60 mph
